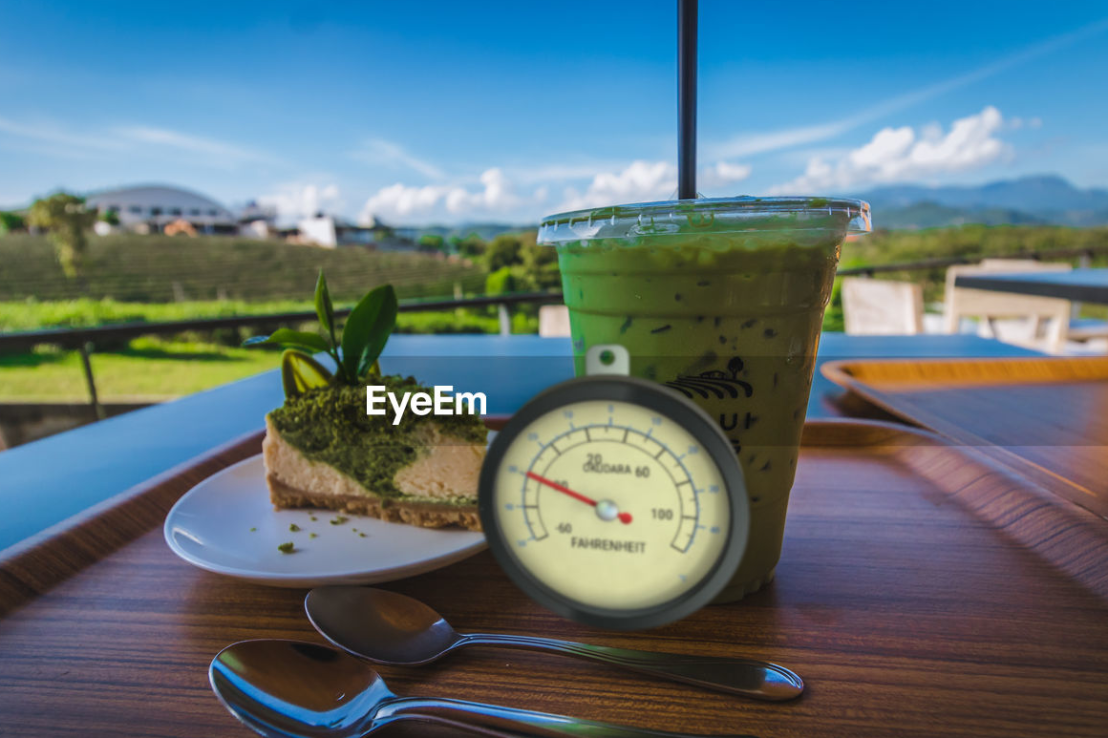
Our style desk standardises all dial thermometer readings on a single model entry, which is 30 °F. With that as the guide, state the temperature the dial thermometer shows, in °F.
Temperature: -20 °F
